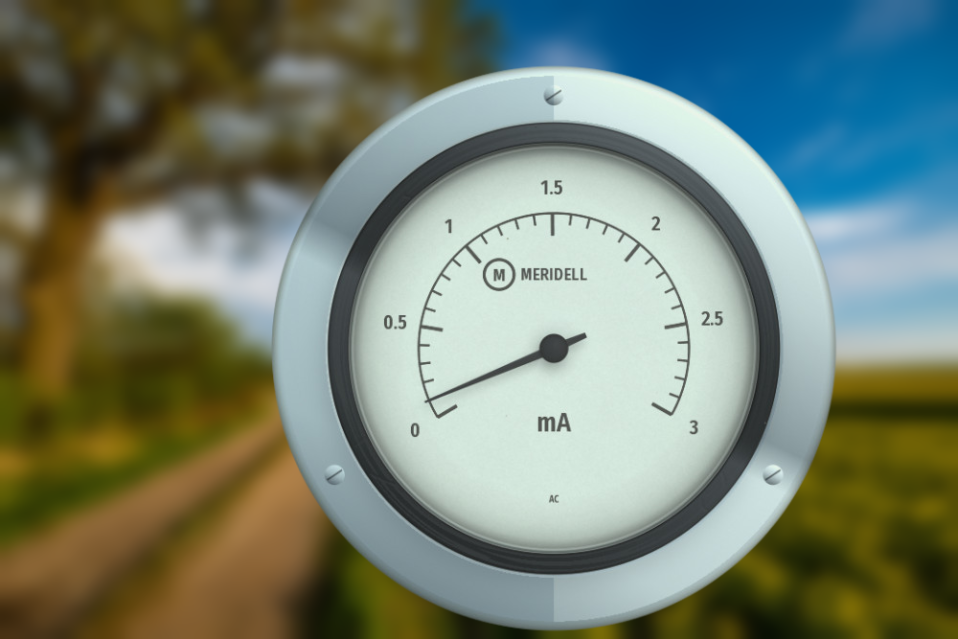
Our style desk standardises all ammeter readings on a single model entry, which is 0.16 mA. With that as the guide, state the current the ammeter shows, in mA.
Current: 0.1 mA
